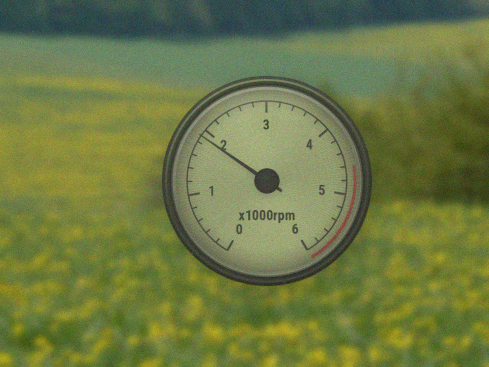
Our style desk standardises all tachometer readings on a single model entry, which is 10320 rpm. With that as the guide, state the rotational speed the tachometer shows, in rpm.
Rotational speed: 1900 rpm
